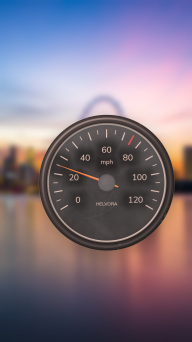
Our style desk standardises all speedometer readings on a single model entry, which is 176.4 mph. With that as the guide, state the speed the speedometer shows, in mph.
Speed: 25 mph
